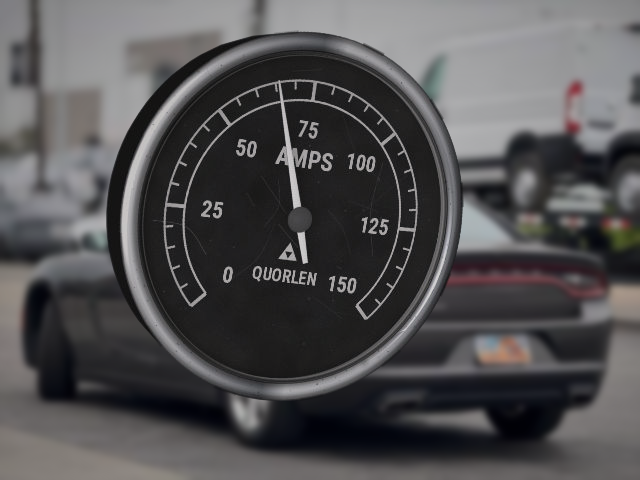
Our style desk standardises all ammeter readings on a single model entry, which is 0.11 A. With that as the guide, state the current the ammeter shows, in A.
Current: 65 A
